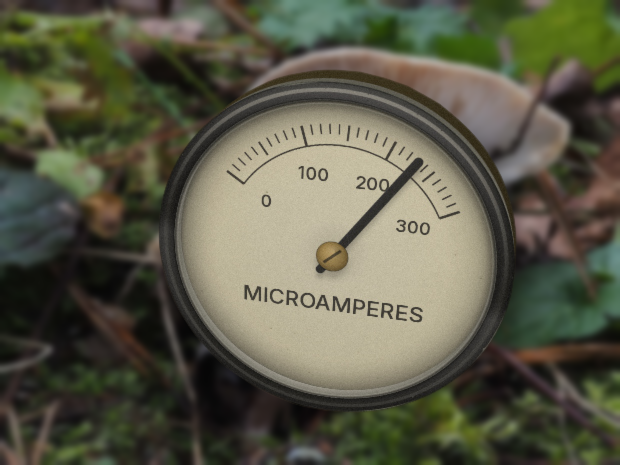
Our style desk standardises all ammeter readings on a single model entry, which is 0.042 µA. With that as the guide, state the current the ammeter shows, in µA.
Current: 230 µA
